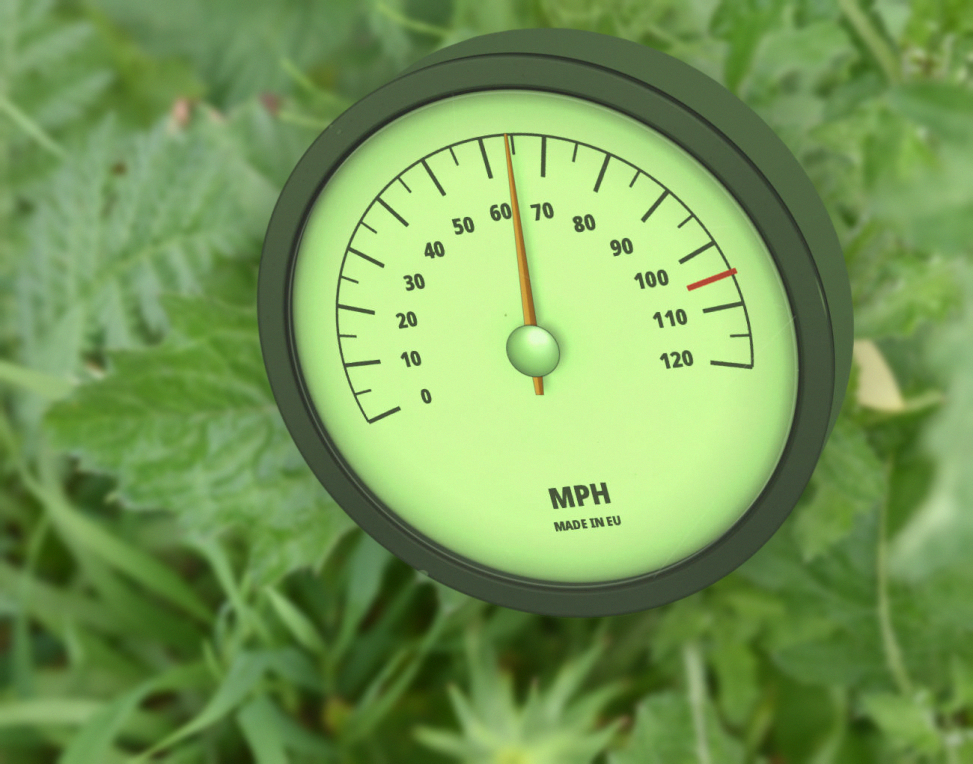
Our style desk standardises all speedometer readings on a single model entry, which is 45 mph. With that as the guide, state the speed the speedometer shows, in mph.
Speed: 65 mph
